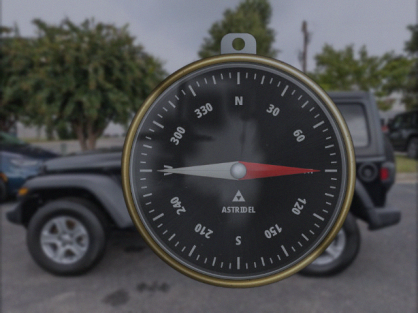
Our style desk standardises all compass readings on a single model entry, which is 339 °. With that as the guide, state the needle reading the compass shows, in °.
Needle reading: 90 °
